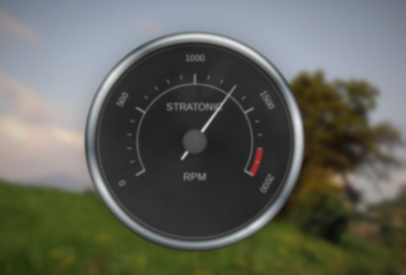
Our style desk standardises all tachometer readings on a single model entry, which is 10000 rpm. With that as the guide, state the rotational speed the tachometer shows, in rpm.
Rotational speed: 1300 rpm
